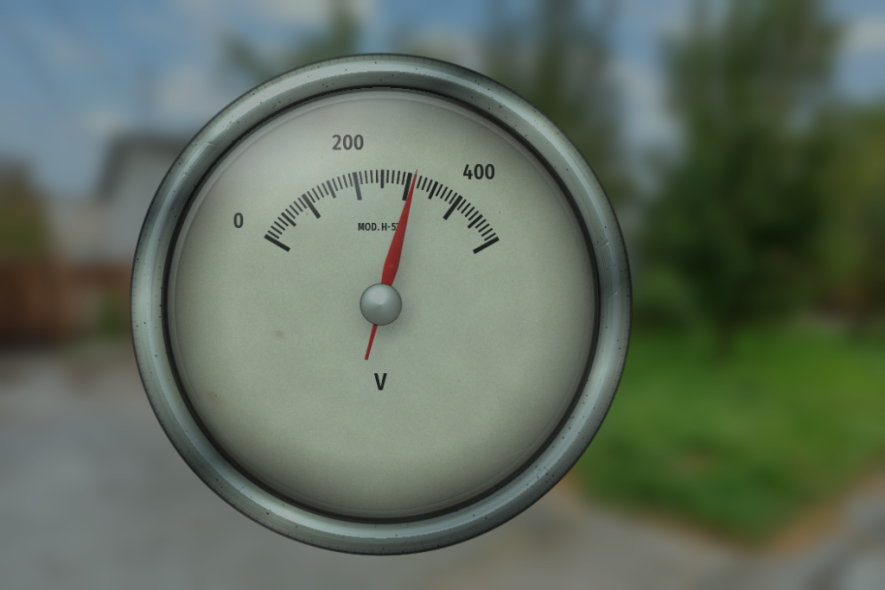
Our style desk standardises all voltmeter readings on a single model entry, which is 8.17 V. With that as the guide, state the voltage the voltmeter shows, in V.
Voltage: 310 V
